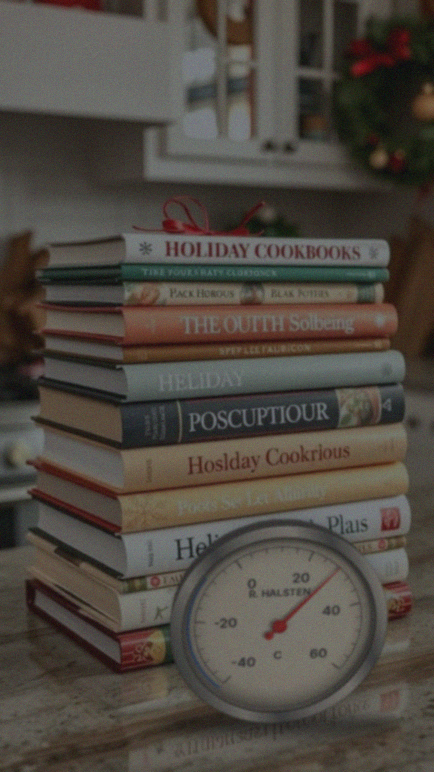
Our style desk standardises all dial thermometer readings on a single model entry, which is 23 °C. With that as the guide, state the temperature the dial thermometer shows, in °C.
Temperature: 28 °C
